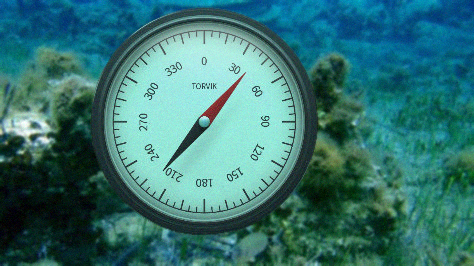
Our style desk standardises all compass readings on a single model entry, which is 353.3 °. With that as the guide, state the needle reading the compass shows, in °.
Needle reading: 40 °
